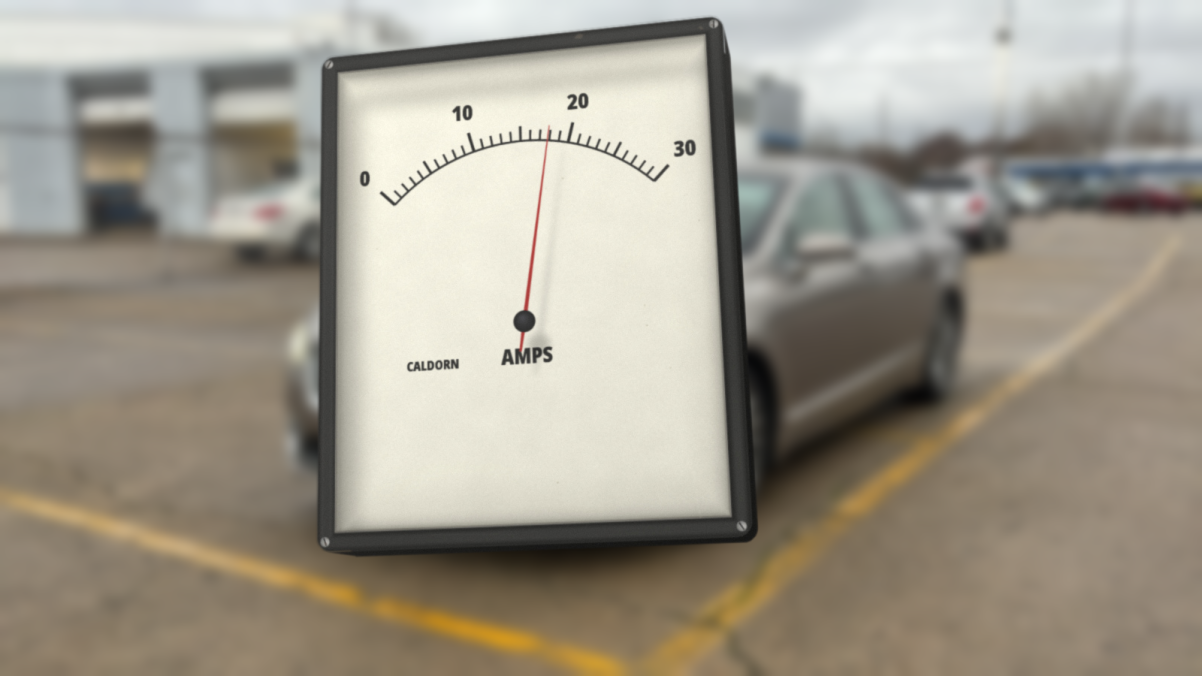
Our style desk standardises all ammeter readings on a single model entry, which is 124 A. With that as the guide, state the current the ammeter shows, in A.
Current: 18 A
